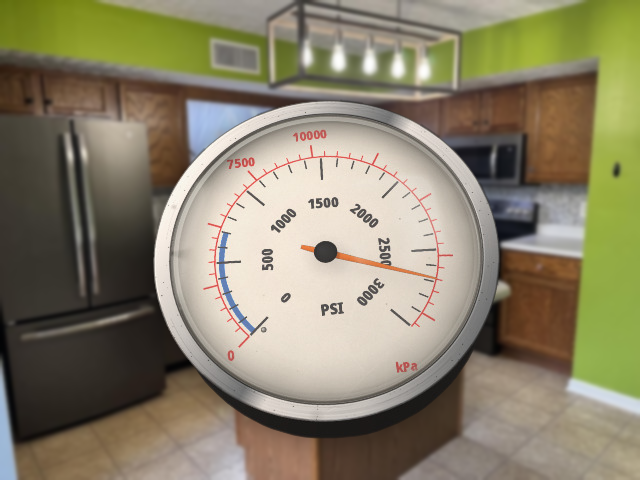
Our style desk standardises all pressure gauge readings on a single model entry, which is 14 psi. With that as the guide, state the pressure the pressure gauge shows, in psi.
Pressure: 2700 psi
